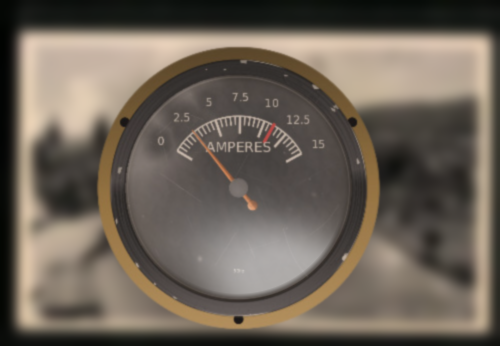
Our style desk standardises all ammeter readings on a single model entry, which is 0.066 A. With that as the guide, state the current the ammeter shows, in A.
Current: 2.5 A
